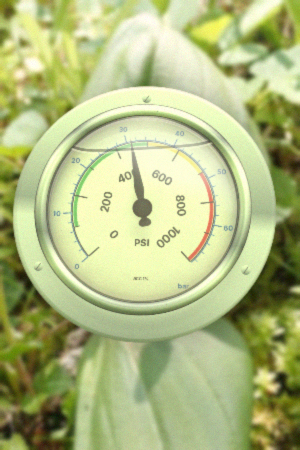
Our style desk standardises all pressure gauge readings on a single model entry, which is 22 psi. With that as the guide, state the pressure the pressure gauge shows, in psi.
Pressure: 450 psi
